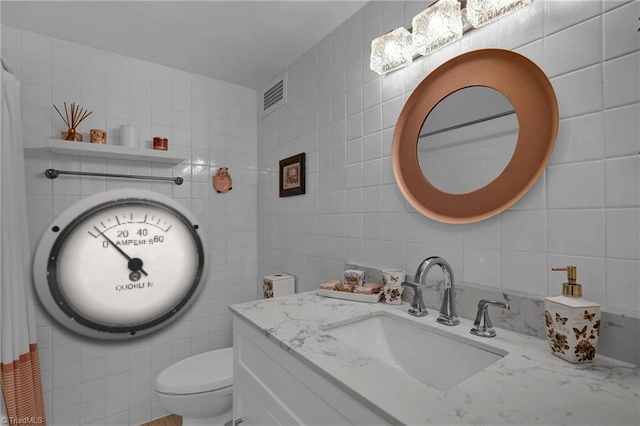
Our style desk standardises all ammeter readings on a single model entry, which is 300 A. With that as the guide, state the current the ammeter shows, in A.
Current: 5 A
